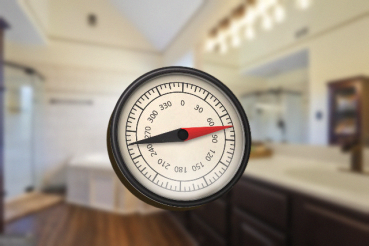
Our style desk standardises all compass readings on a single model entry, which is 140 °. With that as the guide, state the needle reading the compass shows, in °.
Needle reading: 75 °
